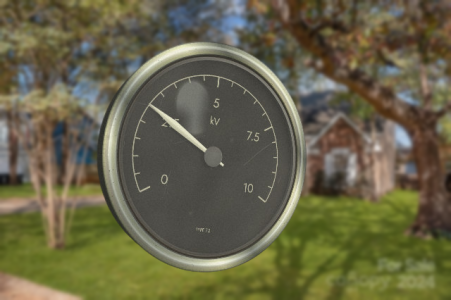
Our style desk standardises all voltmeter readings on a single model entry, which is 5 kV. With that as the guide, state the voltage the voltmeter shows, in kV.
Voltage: 2.5 kV
